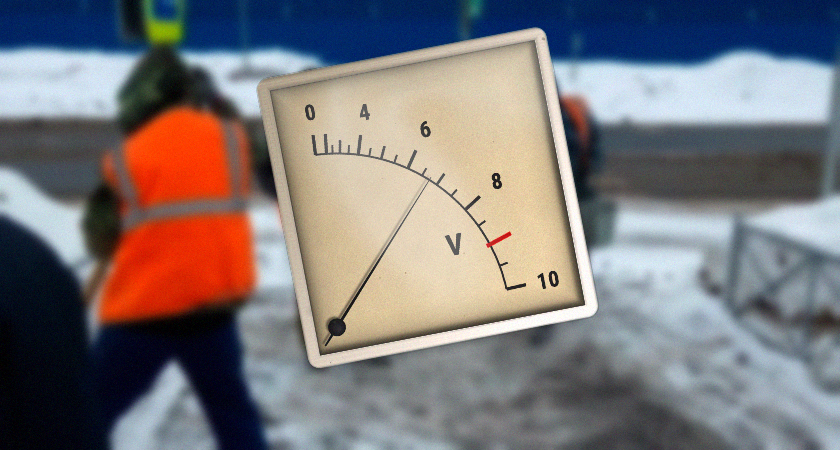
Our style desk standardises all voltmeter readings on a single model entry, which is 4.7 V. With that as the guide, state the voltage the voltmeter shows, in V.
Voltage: 6.75 V
